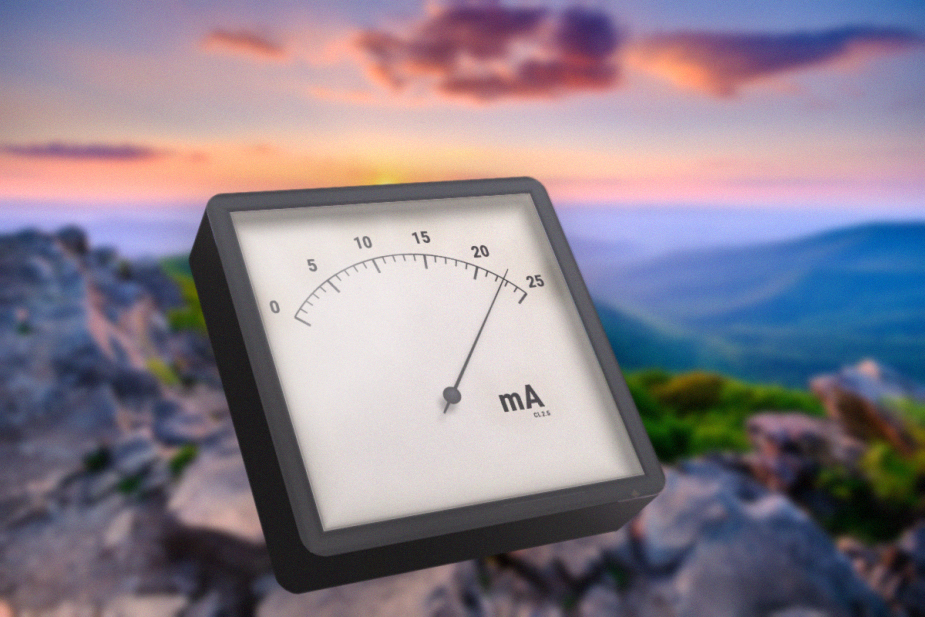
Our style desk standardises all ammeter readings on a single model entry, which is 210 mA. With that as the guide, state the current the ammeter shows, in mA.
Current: 22.5 mA
